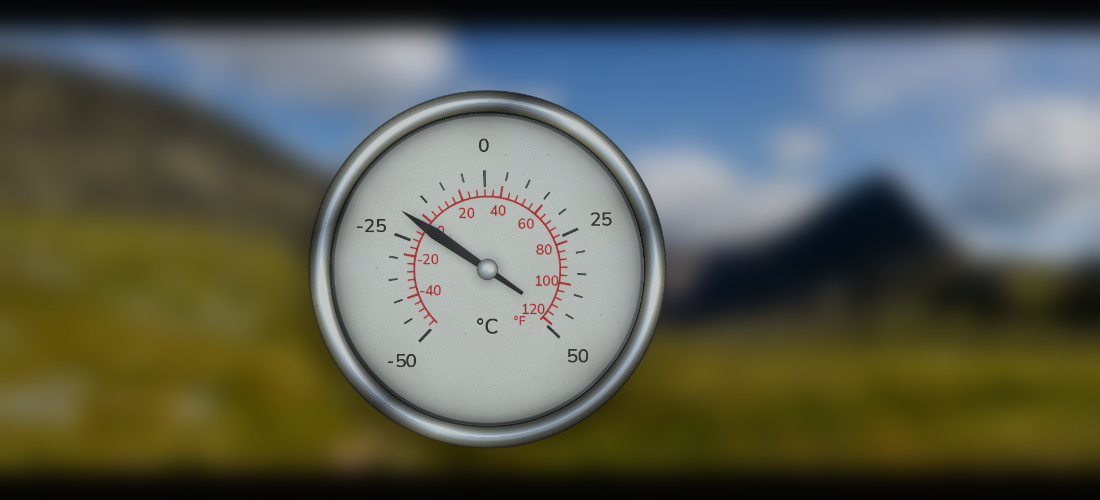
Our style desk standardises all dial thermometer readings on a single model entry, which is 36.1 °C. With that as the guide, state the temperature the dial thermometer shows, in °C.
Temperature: -20 °C
